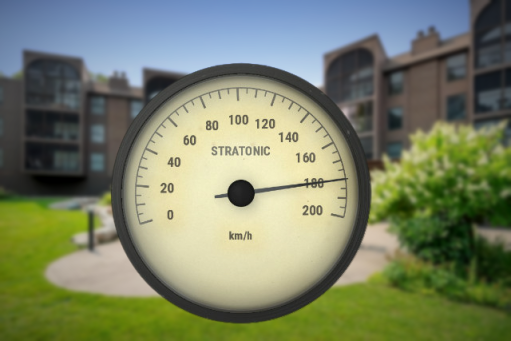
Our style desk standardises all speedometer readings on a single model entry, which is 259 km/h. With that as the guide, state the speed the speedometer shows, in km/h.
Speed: 180 km/h
